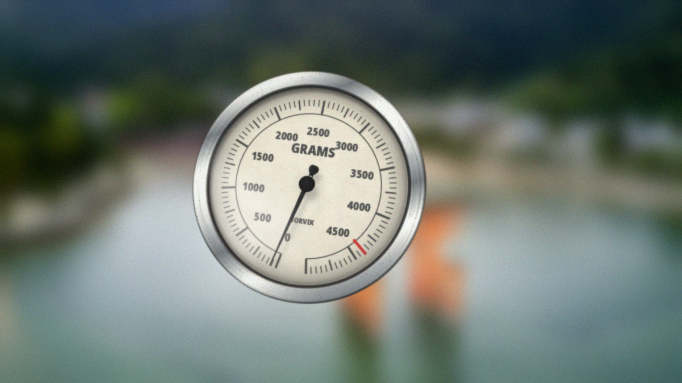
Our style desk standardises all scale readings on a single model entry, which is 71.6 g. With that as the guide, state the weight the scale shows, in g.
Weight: 50 g
